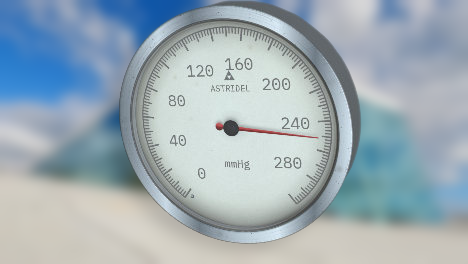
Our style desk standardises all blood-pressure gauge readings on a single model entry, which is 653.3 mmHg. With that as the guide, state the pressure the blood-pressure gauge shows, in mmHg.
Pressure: 250 mmHg
